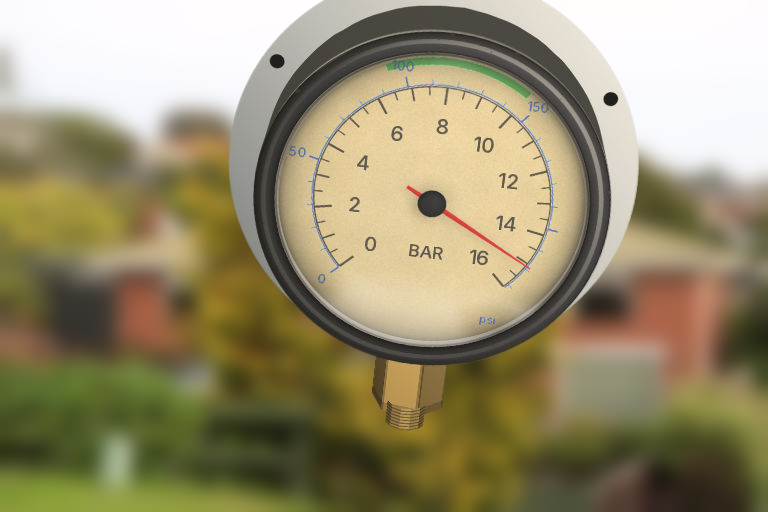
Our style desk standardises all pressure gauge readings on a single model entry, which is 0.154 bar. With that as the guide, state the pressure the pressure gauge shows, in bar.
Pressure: 15 bar
